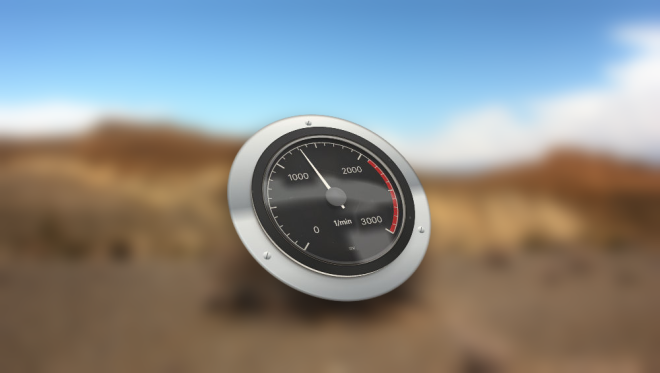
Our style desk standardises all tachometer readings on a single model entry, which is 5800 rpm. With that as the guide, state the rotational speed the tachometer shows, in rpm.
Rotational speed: 1300 rpm
